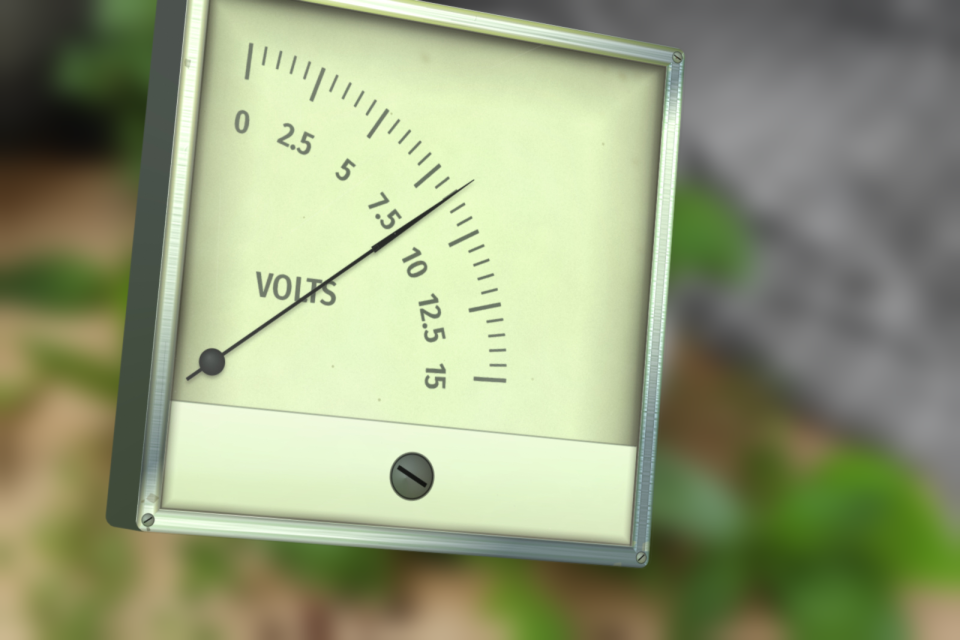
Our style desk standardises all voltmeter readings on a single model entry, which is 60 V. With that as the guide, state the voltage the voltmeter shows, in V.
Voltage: 8.5 V
